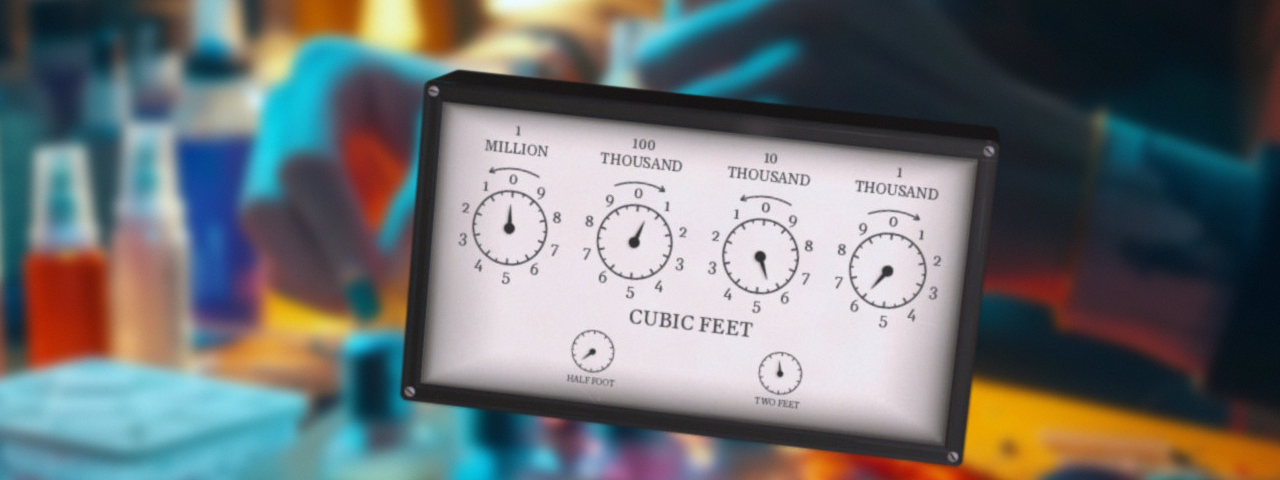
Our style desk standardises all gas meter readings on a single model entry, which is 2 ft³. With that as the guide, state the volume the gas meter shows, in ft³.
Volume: 5600 ft³
